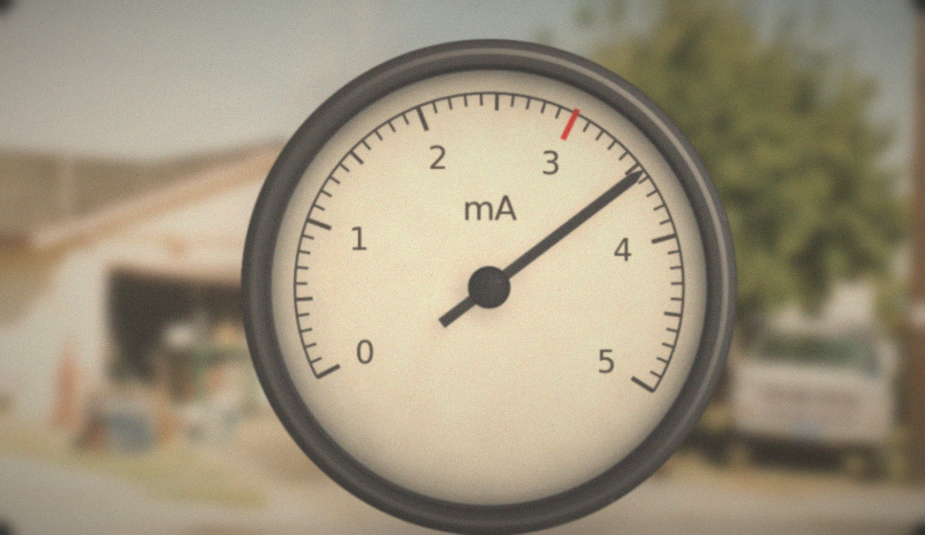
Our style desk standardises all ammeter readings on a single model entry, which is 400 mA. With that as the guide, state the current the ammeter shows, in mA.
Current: 3.55 mA
